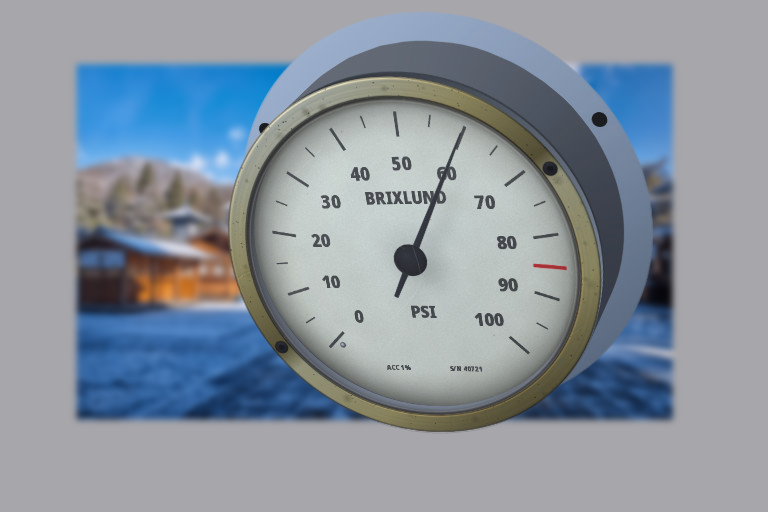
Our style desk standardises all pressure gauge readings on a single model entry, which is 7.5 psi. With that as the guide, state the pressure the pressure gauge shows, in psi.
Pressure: 60 psi
